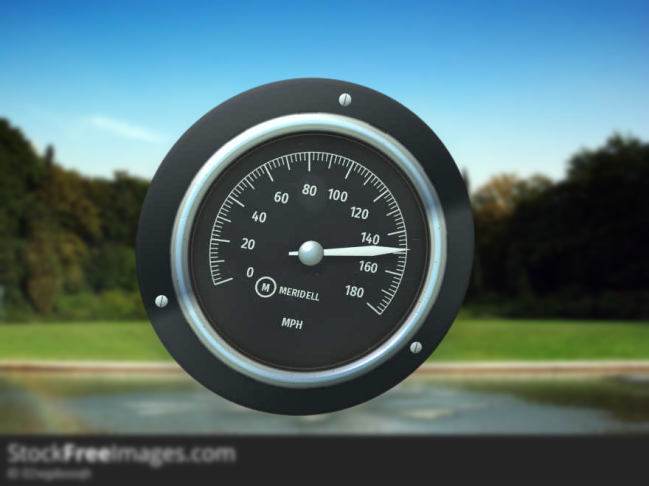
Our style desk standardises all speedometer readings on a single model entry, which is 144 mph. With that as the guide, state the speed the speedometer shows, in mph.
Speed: 148 mph
